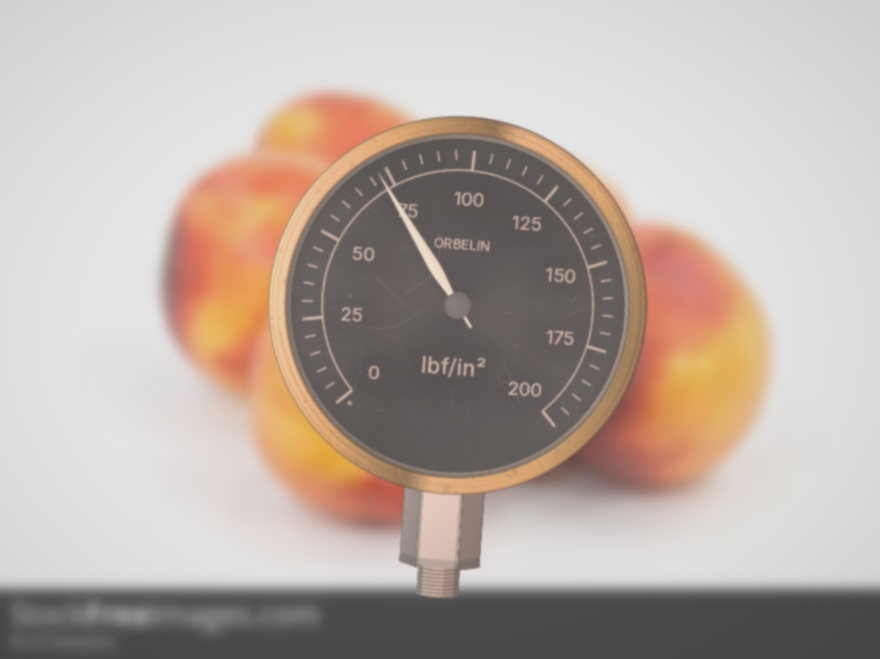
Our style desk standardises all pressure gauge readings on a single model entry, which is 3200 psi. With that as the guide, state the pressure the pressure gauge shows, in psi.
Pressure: 72.5 psi
